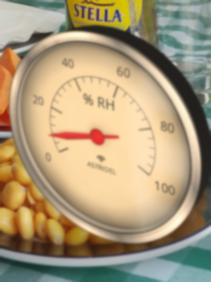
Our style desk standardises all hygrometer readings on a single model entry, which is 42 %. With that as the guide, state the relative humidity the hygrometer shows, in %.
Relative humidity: 8 %
